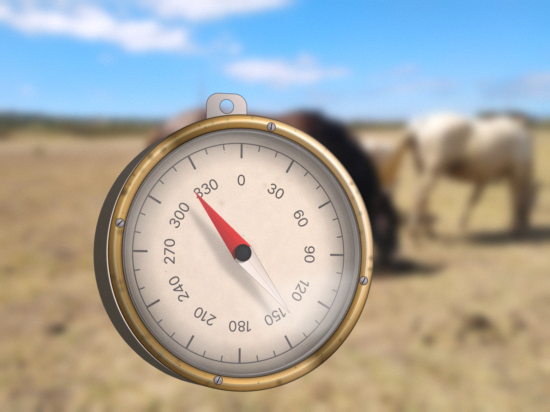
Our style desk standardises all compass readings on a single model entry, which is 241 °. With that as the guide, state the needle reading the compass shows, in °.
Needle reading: 320 °
